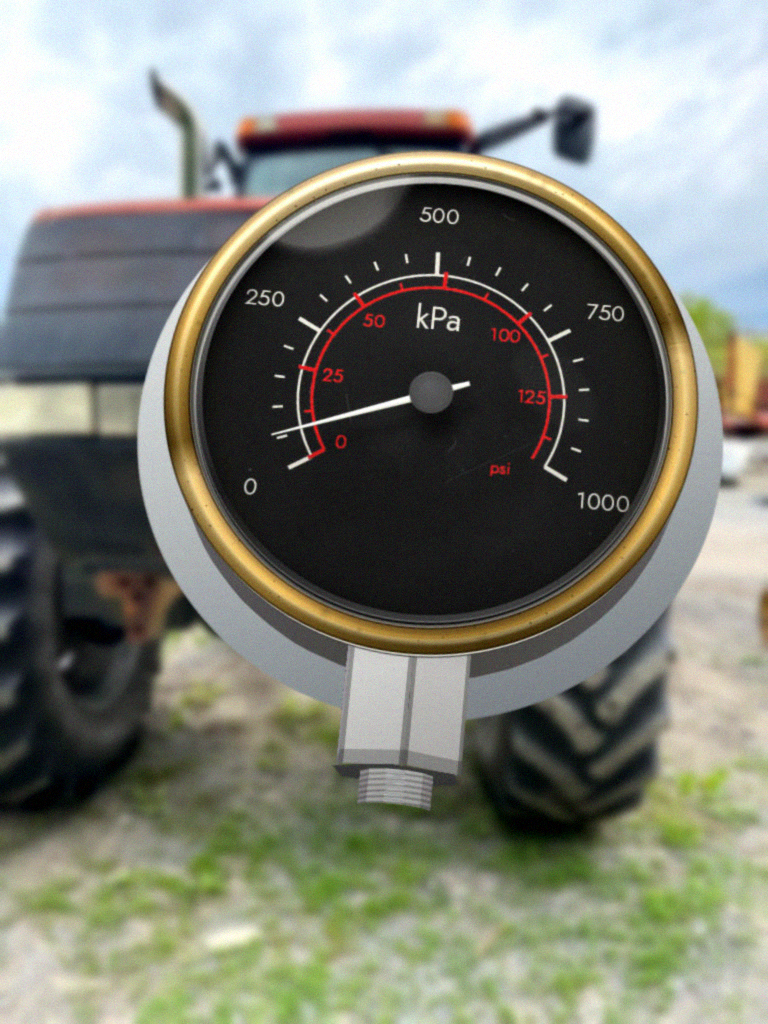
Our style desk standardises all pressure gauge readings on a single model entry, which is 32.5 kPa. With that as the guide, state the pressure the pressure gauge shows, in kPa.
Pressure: 50 kPa
